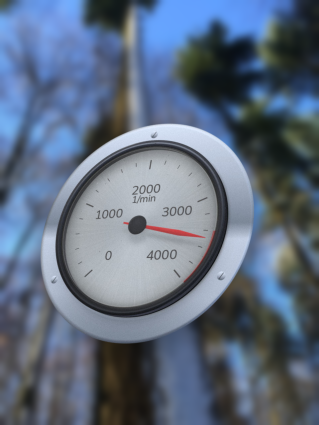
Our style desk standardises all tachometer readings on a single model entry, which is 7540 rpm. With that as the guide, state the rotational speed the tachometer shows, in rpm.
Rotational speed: 3500 rpm
